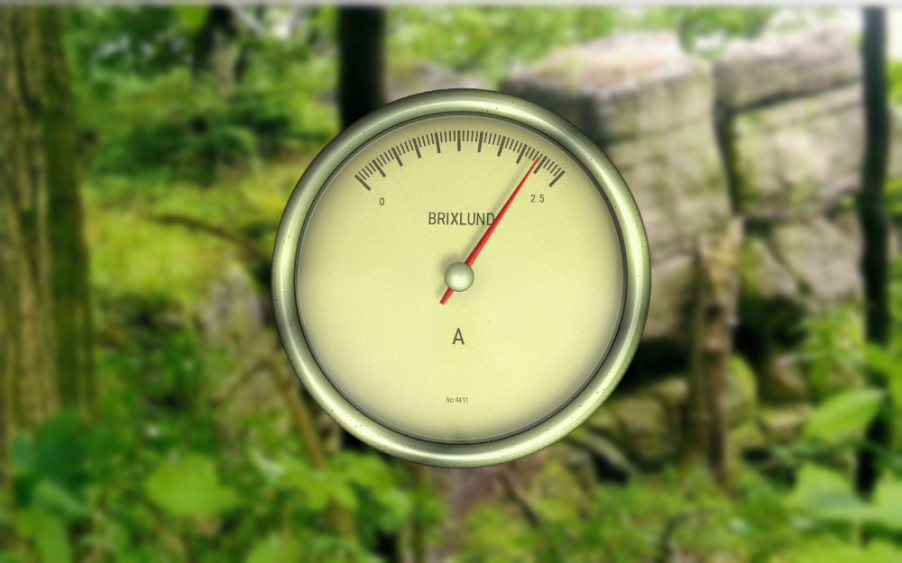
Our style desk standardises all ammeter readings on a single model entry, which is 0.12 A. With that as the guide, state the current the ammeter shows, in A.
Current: 2.2 A
